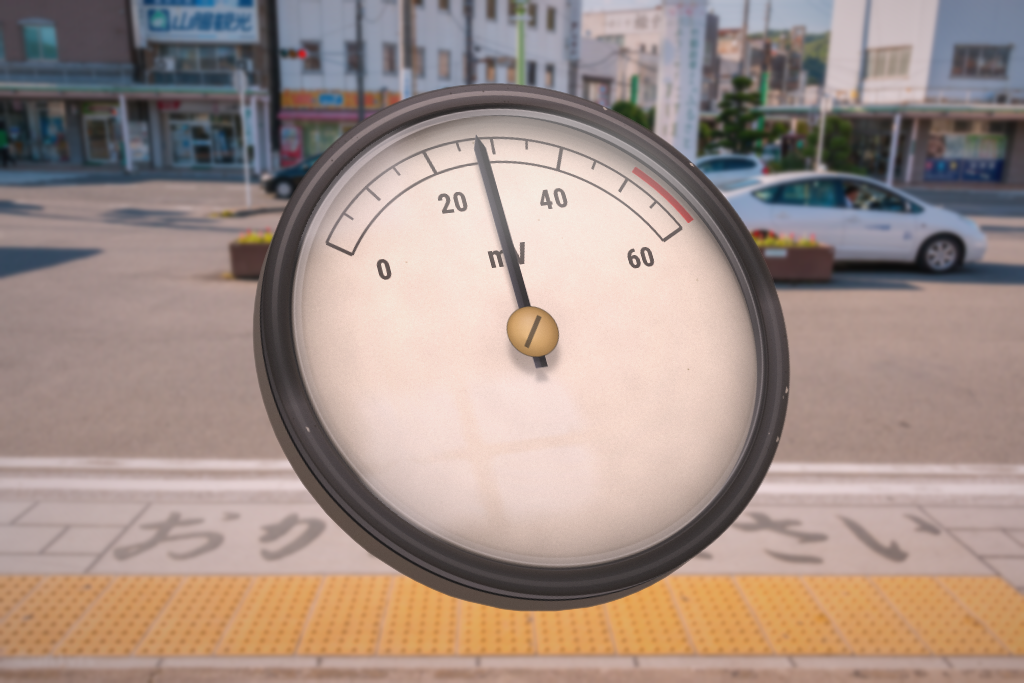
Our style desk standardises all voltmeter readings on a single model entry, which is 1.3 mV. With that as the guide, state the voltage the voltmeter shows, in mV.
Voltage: 27.5 mV
